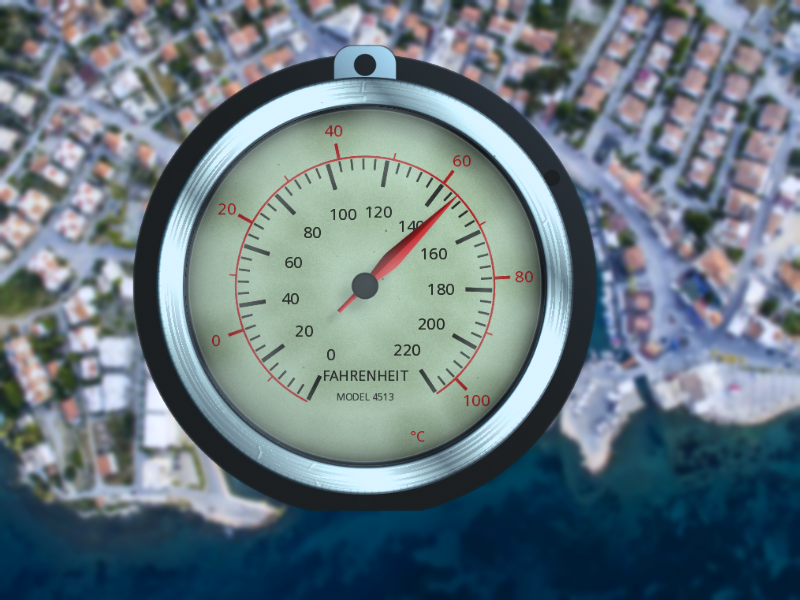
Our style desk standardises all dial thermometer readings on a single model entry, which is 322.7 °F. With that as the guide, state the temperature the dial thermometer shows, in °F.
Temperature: 146 °F
